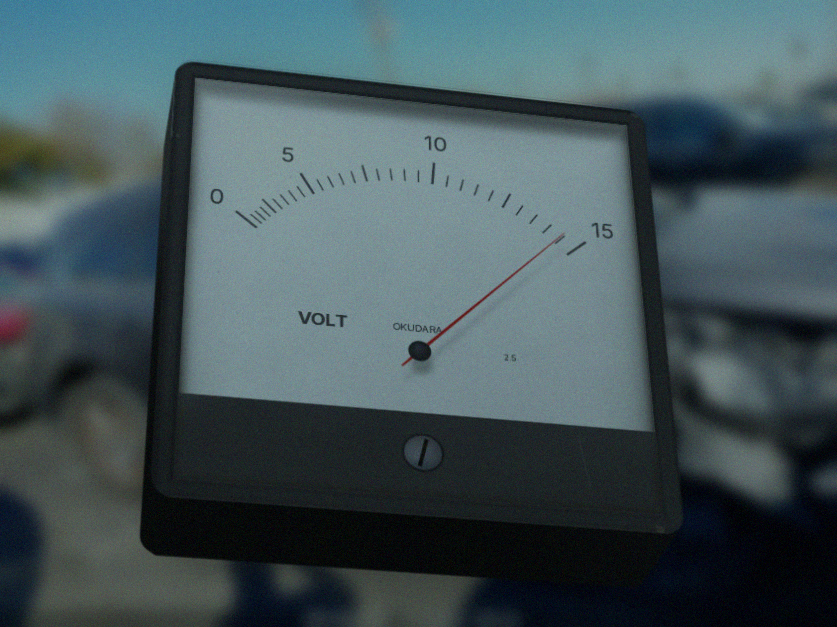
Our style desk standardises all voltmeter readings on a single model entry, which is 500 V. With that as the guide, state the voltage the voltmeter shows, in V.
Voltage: 14.5 V
